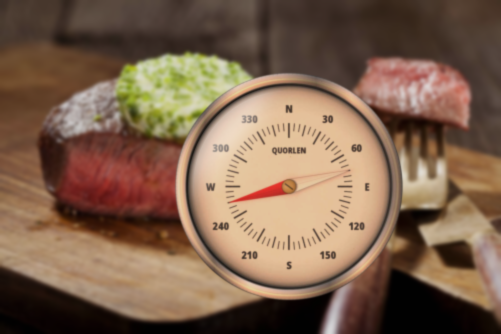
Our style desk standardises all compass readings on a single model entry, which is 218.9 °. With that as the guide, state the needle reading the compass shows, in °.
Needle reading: 255 °
